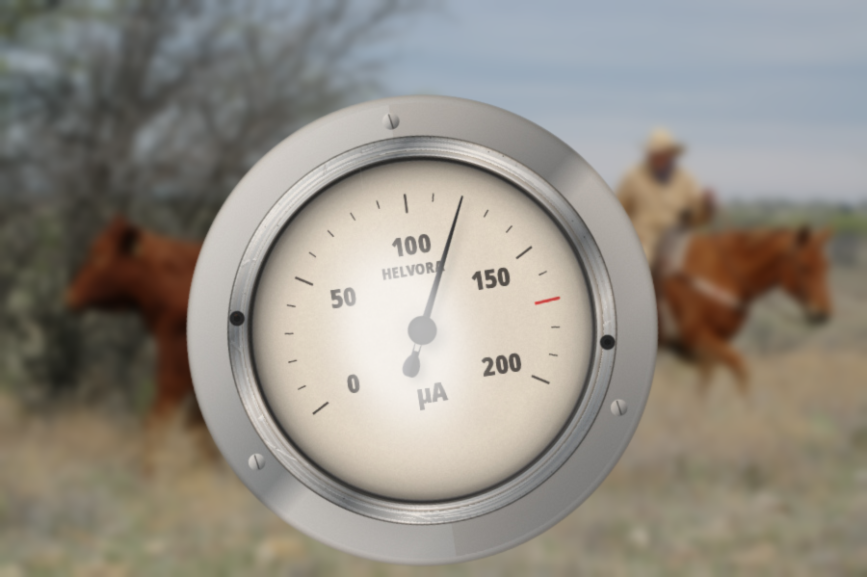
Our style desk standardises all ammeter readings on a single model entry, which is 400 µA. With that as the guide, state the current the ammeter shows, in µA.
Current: 120 µA
